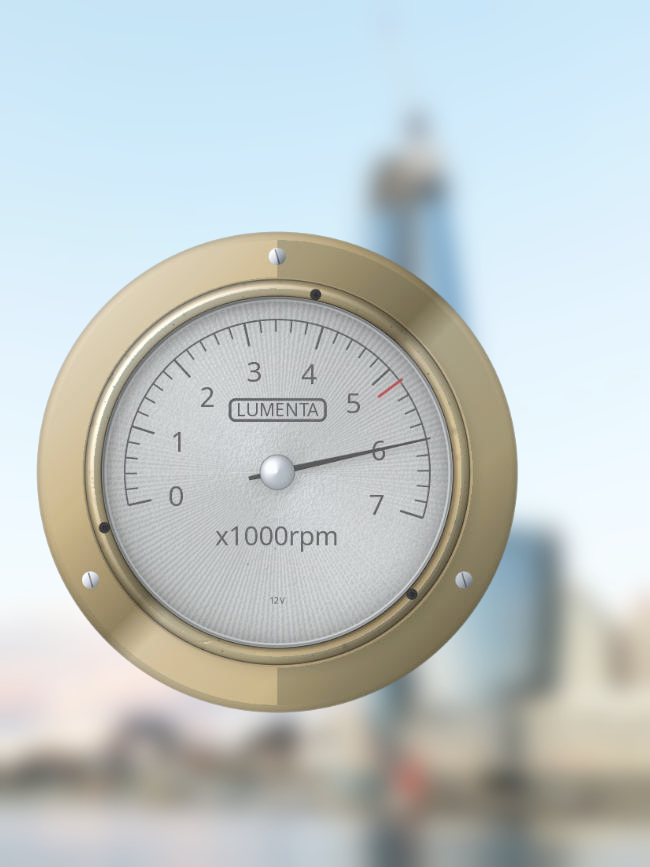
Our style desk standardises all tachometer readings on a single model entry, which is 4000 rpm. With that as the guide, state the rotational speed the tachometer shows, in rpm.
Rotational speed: 6000 rpm
